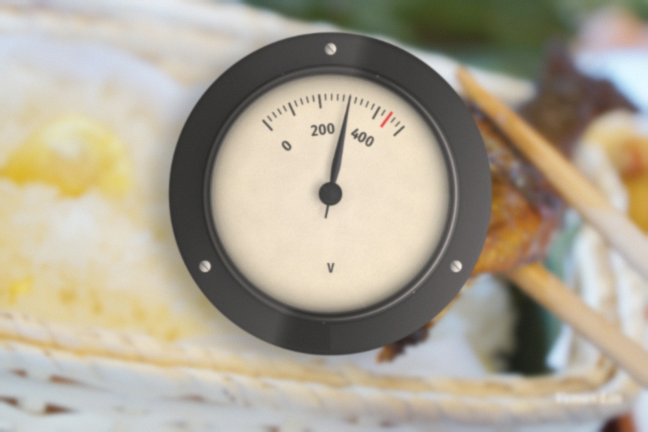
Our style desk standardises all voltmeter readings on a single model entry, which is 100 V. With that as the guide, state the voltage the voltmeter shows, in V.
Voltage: 300 V
